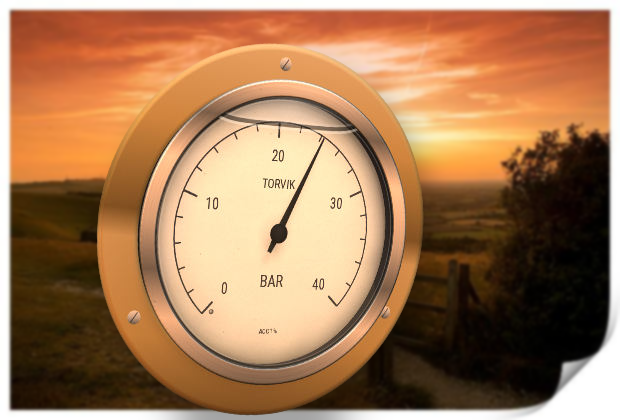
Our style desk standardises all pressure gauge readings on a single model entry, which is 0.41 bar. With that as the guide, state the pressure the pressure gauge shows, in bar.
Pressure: 24 bar
